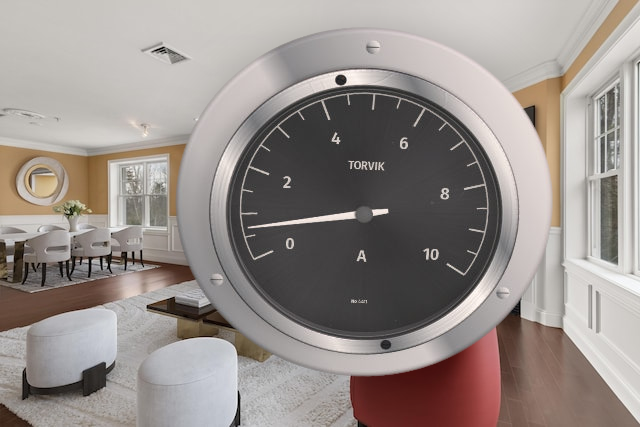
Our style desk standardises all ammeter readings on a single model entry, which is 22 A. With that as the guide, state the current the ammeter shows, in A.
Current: 0.75 A
